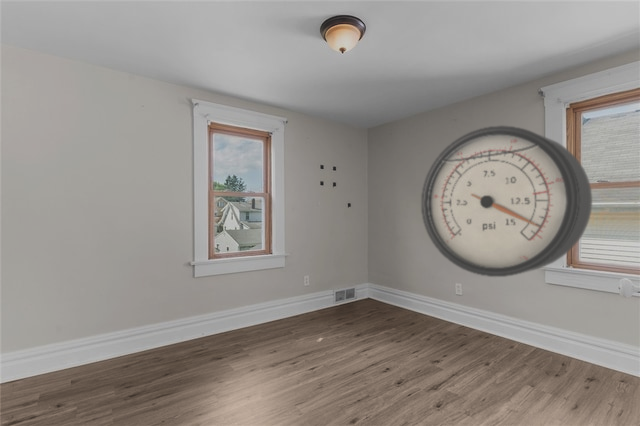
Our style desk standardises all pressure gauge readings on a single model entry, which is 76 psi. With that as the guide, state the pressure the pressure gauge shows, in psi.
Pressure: 14 psi
